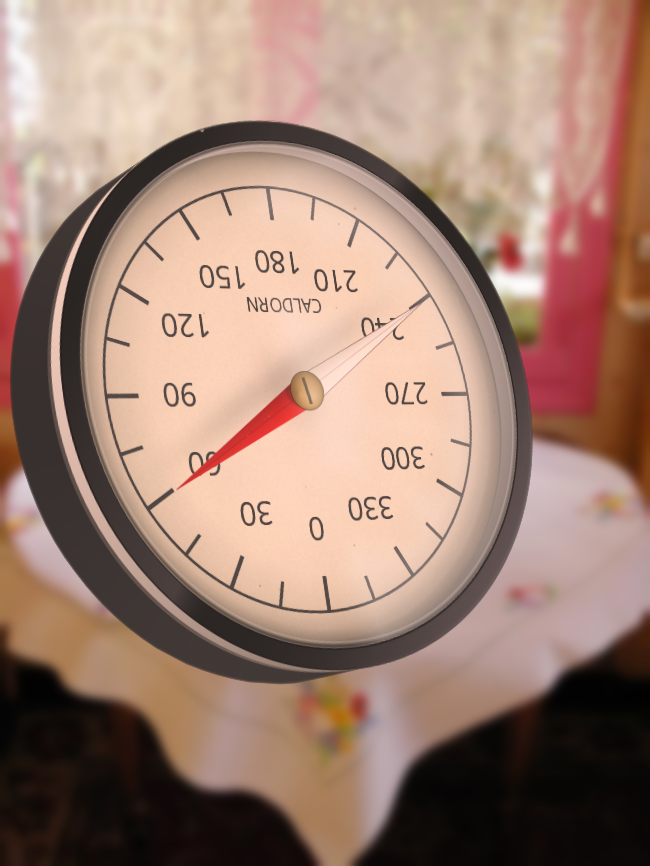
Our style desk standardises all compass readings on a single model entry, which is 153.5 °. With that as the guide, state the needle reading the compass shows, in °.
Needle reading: 60 °
